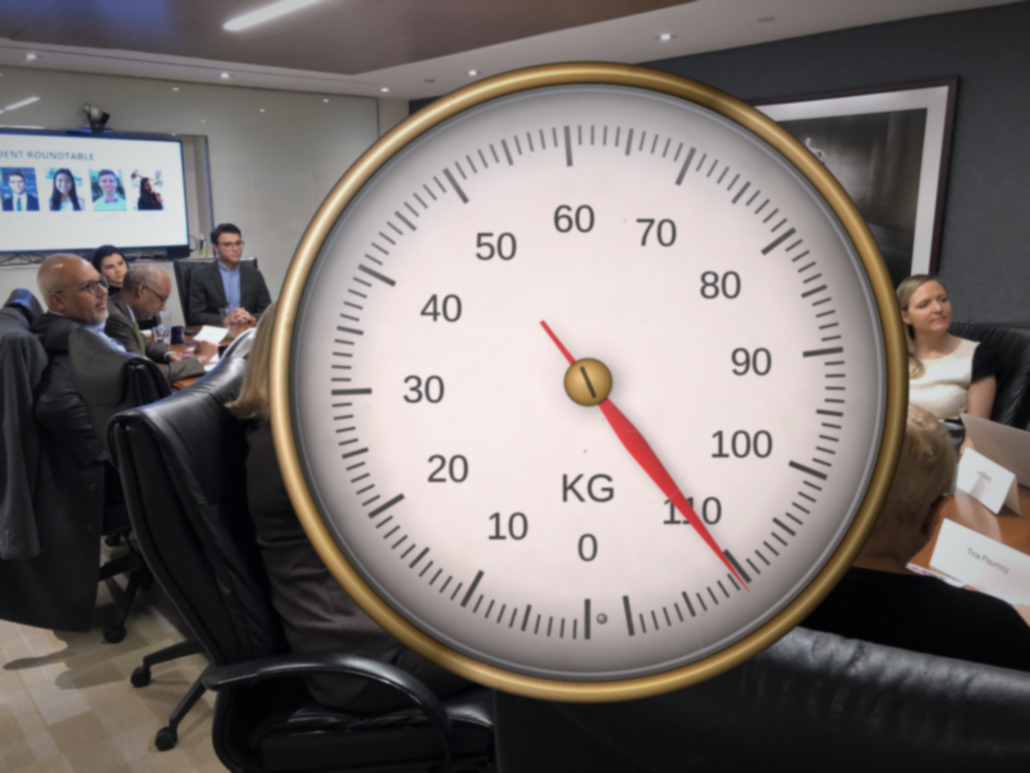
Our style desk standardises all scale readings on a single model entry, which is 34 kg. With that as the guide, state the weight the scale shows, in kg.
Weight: 110.5 kg
